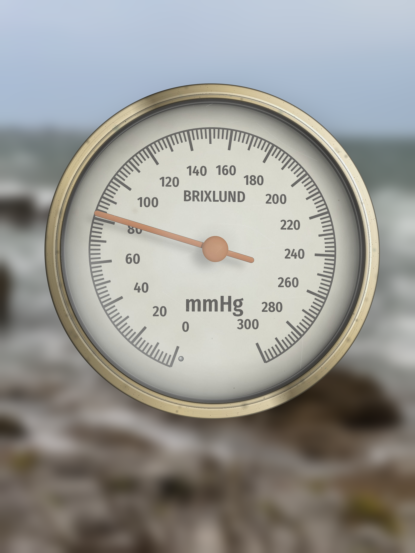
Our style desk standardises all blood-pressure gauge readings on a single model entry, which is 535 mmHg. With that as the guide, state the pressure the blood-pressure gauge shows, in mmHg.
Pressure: 82 mmHg
